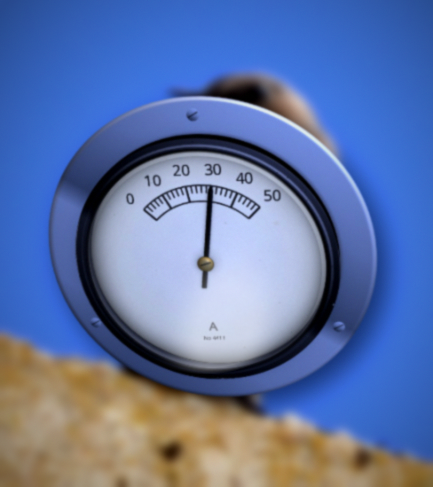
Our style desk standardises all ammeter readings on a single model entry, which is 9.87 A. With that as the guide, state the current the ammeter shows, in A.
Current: 30 A
